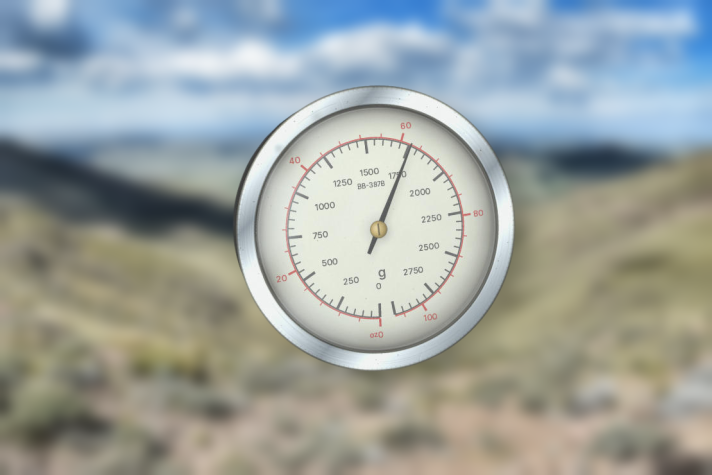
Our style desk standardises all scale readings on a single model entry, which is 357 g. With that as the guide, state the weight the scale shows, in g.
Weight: 1750 g
